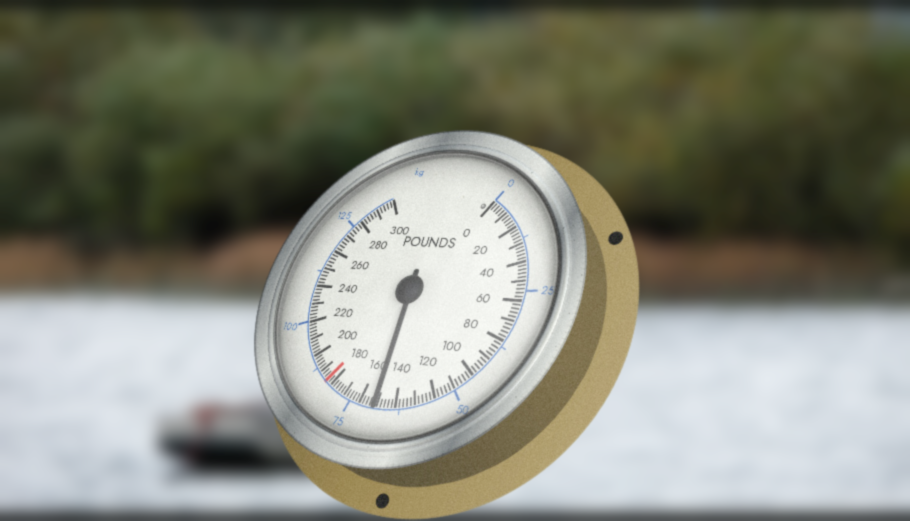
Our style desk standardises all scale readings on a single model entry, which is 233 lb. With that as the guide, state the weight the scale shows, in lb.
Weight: 150 lb
